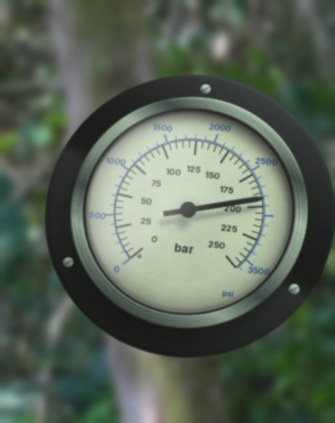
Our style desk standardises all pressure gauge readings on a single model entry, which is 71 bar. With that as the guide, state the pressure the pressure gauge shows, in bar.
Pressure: 195 bar
